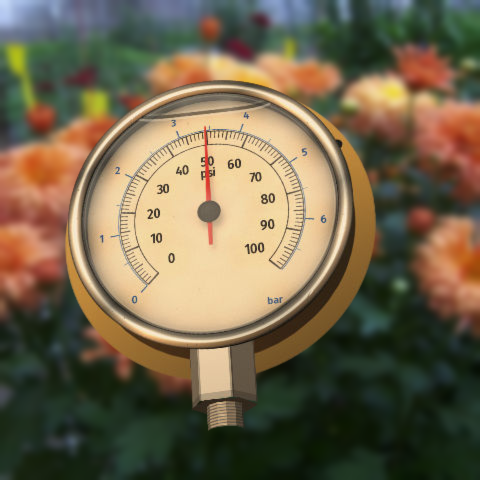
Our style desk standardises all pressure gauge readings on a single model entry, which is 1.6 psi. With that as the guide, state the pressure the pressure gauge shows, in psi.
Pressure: 50 psi
